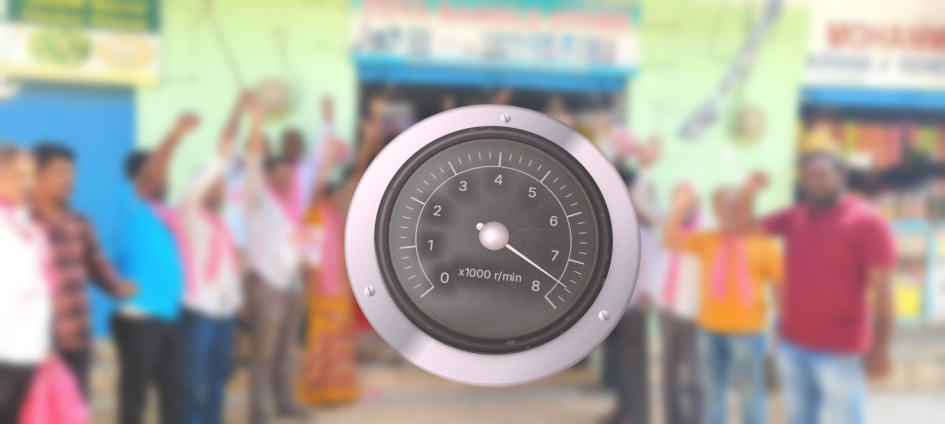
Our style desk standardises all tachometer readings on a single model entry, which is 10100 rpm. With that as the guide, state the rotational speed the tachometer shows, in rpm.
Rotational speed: 7600 rpm
